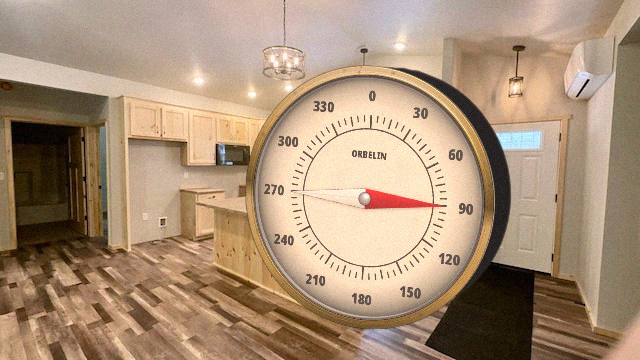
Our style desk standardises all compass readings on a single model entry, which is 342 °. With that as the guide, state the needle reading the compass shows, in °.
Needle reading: 90 °
